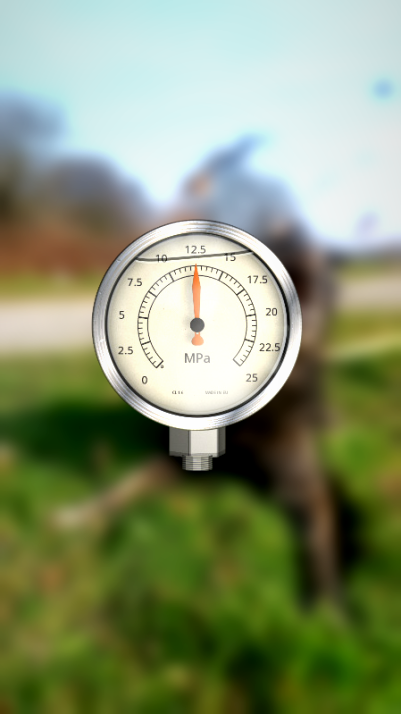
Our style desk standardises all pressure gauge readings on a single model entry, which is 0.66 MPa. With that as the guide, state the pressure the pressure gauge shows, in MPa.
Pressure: 12.5 MPa
